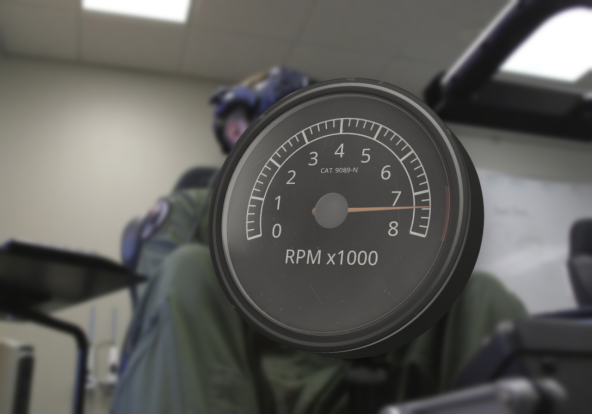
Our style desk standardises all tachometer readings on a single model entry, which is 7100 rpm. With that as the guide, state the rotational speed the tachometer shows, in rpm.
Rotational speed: 7400 rpm
